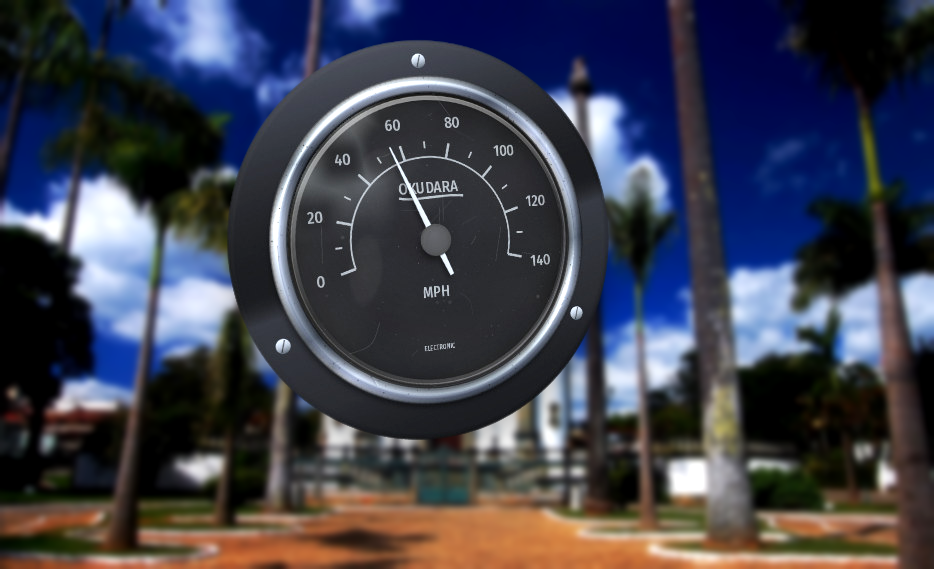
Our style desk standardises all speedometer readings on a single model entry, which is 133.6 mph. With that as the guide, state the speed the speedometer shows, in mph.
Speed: 55 mph
